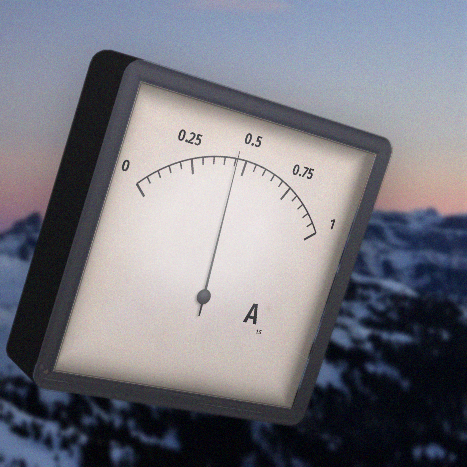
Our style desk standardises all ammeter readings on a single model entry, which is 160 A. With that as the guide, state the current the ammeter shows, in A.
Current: 0.45 A
